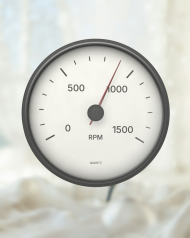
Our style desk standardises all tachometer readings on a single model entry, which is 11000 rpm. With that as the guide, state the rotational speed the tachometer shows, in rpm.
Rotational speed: 900 rpm
